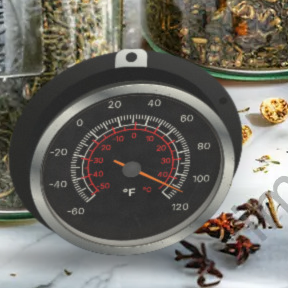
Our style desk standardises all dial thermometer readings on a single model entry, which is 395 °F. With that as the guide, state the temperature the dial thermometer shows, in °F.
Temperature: 110 °F
